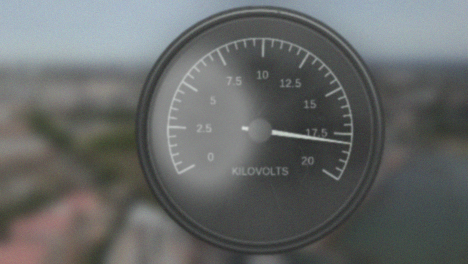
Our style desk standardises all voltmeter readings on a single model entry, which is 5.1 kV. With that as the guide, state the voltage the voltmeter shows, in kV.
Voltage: 18 kV
